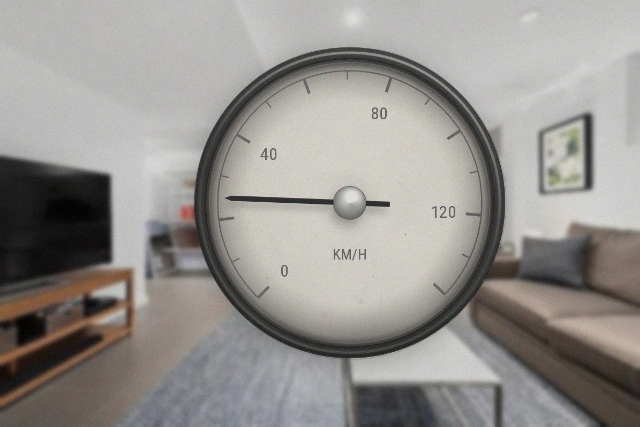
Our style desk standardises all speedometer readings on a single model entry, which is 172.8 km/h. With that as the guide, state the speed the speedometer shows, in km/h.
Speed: 25 km/h
